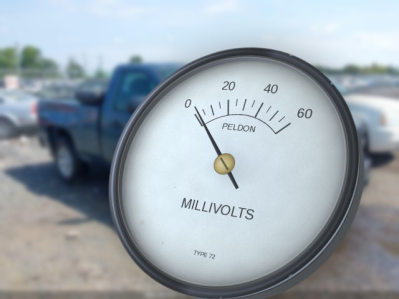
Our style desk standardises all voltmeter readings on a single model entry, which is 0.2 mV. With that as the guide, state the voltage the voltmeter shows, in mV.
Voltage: 2.5 mV
